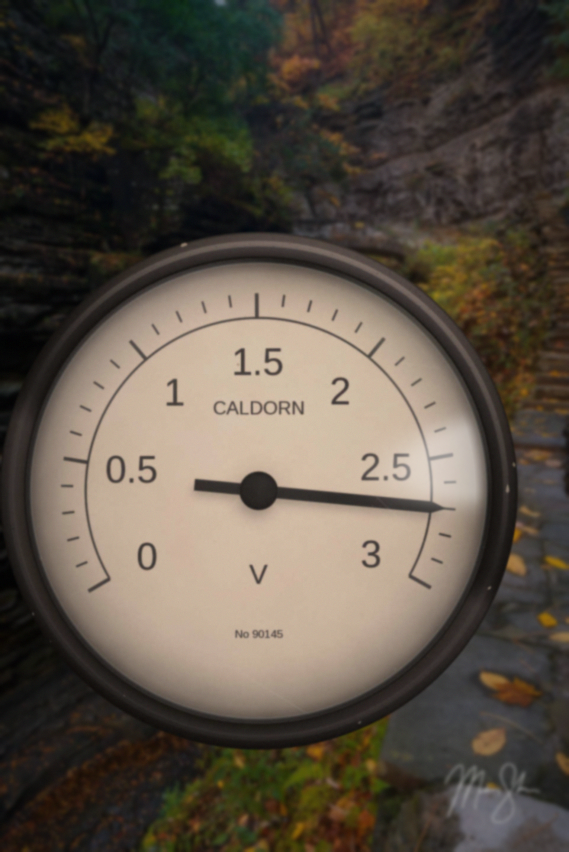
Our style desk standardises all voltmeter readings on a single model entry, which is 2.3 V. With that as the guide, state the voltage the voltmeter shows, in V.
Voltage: 2.7 V
